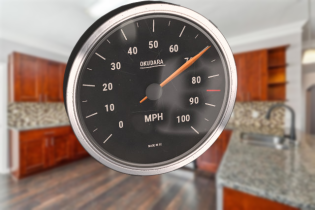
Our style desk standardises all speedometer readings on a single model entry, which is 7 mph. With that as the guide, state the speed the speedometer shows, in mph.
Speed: 70 mph
